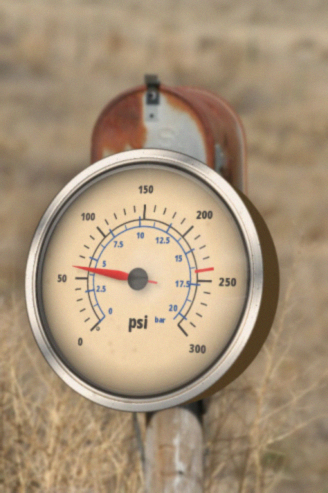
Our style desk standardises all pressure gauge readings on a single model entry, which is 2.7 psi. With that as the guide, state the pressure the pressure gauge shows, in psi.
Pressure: 60 psi
